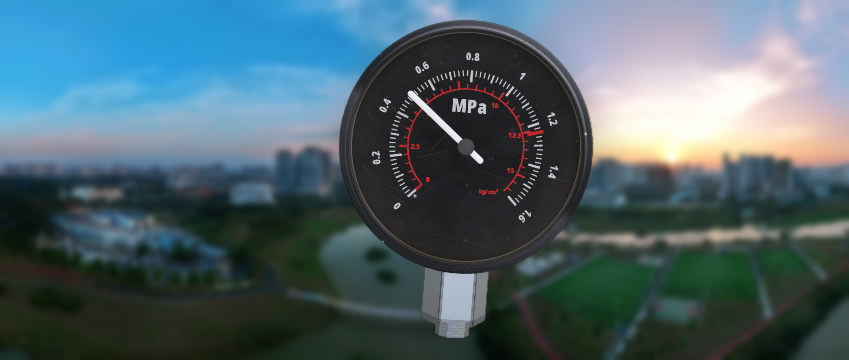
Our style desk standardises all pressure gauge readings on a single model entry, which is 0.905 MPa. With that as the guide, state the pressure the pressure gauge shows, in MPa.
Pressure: 0.5 MPa
